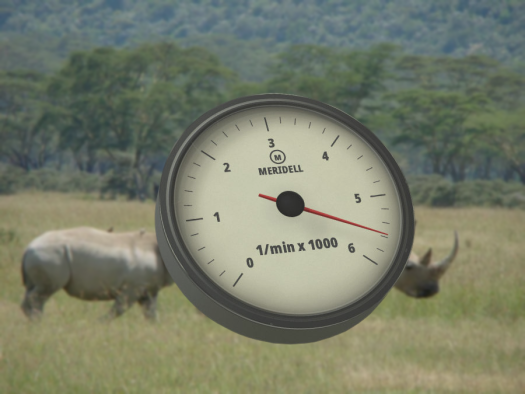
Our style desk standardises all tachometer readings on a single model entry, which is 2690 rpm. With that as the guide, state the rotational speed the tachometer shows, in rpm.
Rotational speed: 5600 rpm
